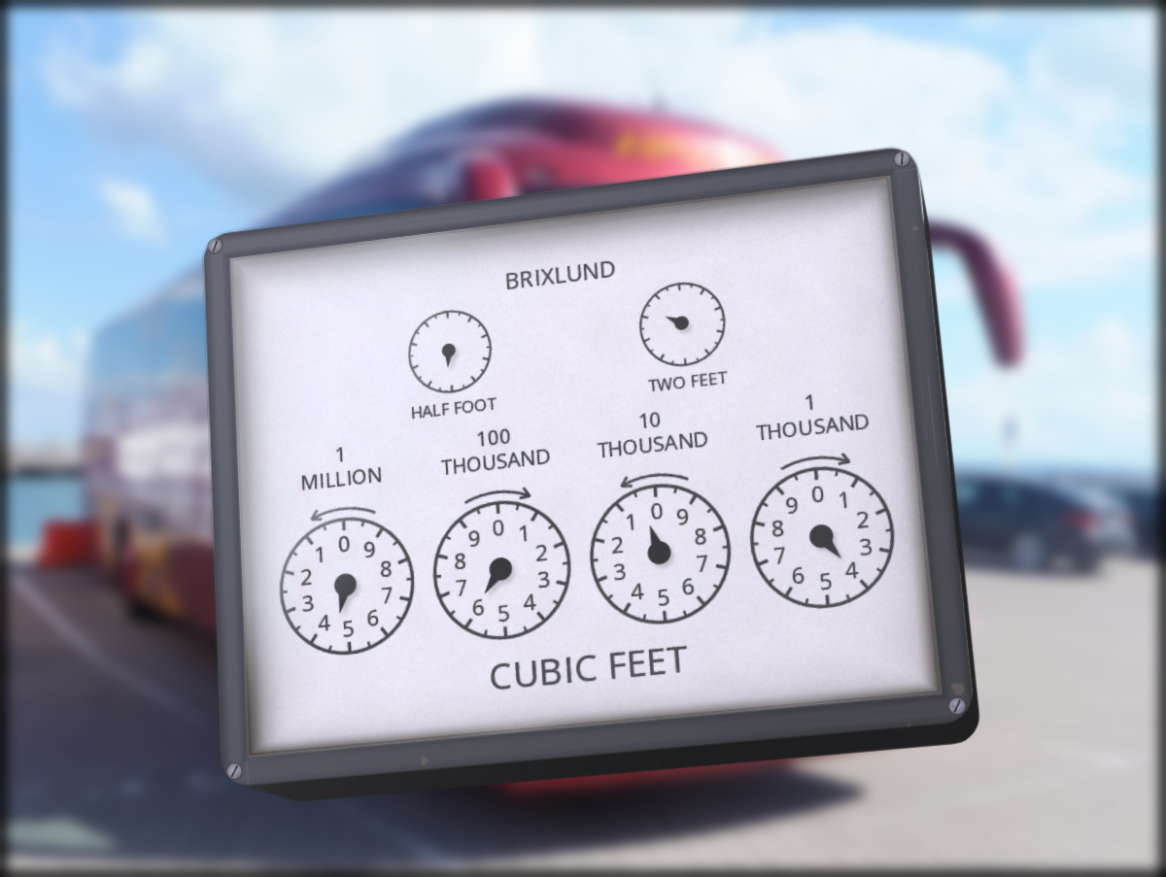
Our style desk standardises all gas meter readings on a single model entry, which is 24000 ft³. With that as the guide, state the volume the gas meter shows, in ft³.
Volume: 460400 ft³
